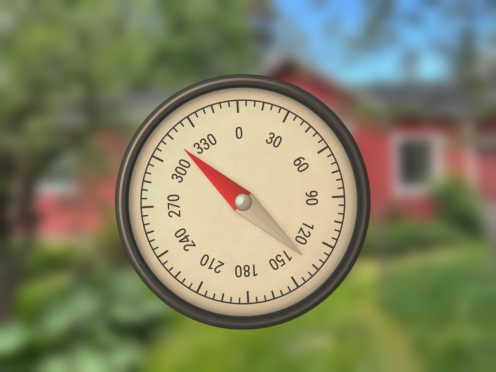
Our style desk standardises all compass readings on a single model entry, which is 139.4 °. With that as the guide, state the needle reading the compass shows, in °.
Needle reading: 315 °
